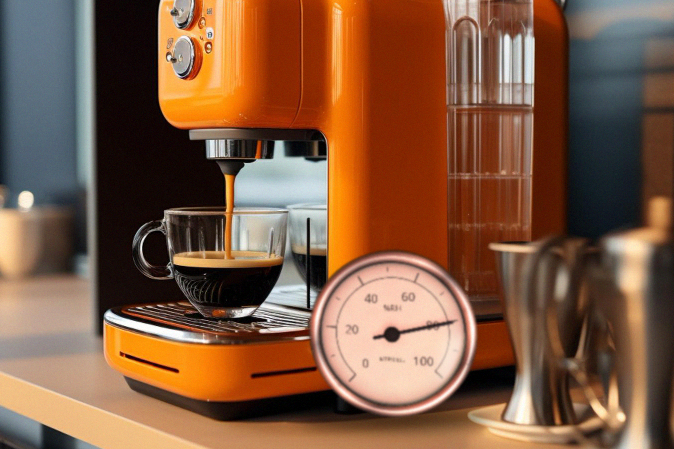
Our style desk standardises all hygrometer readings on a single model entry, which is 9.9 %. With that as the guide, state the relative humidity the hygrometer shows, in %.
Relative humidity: 80 %
